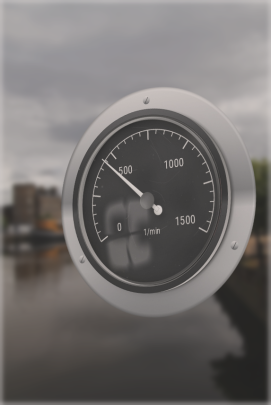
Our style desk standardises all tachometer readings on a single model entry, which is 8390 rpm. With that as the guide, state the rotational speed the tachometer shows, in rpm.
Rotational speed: 450 rpm
